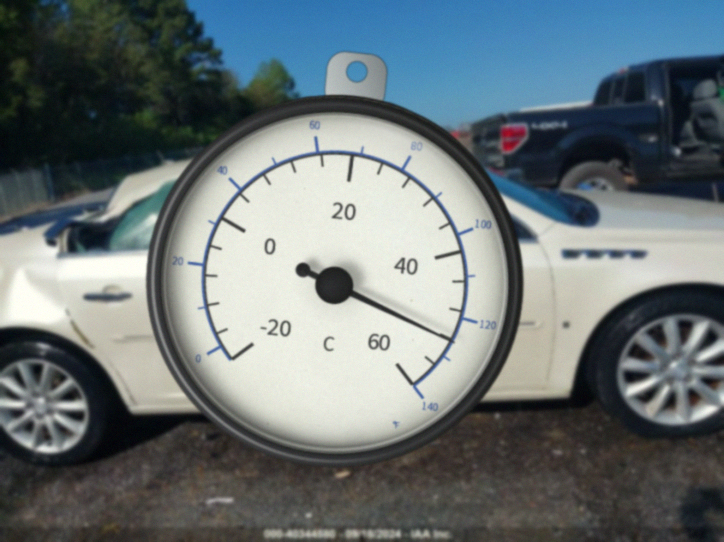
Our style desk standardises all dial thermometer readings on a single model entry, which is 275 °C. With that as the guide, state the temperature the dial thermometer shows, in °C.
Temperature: 52 °C
